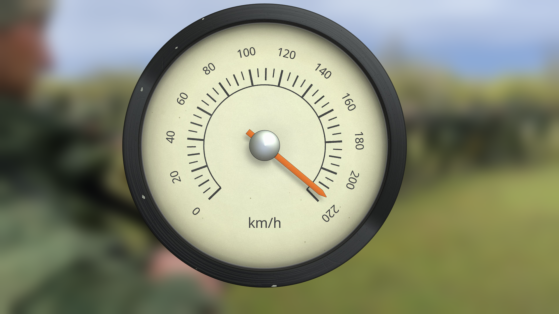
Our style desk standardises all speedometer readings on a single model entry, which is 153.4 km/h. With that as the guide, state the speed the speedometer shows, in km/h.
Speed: 215 km/h
